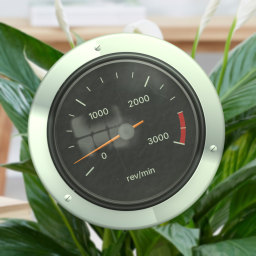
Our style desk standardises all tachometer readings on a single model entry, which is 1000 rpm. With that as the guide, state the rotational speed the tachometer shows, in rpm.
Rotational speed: 200 rpm
